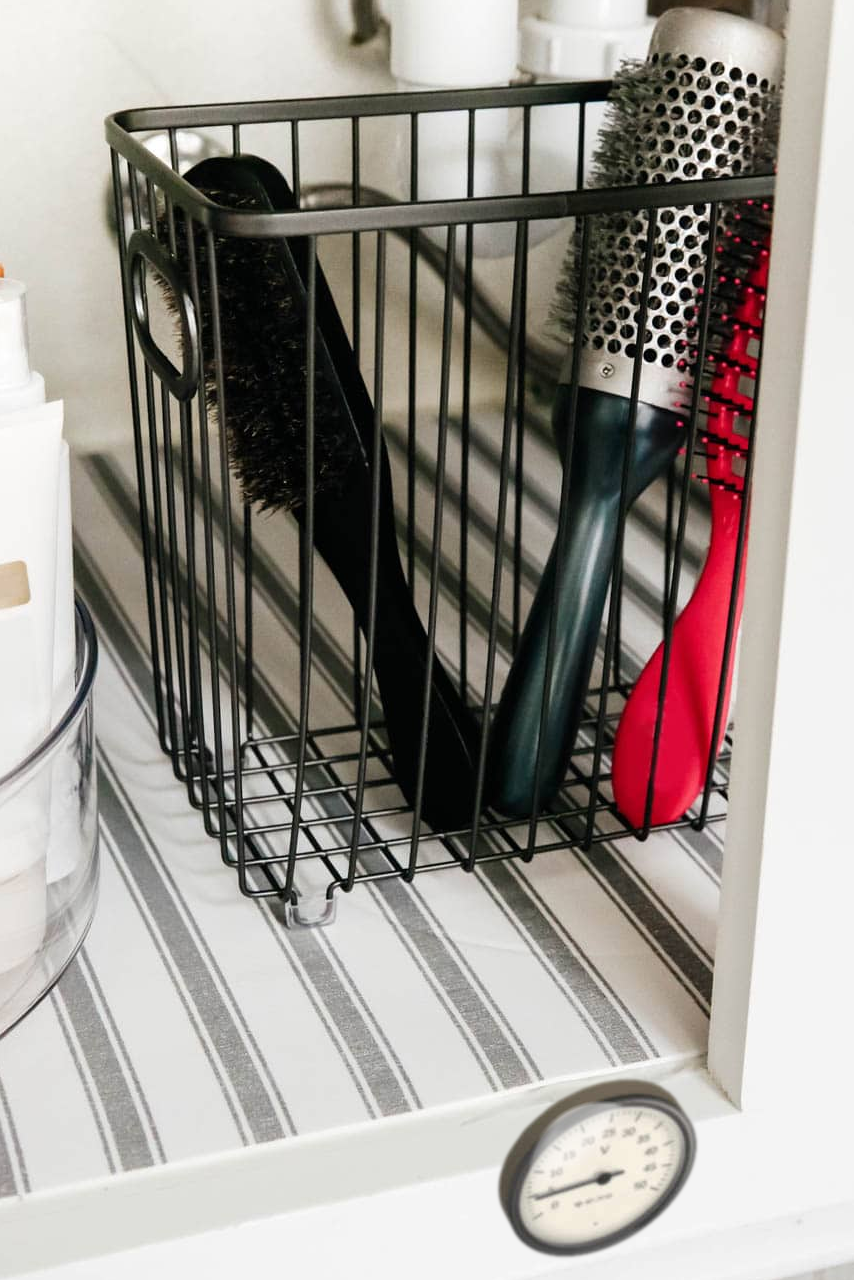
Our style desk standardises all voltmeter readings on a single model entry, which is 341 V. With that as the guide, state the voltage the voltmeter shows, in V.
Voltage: 5 V
